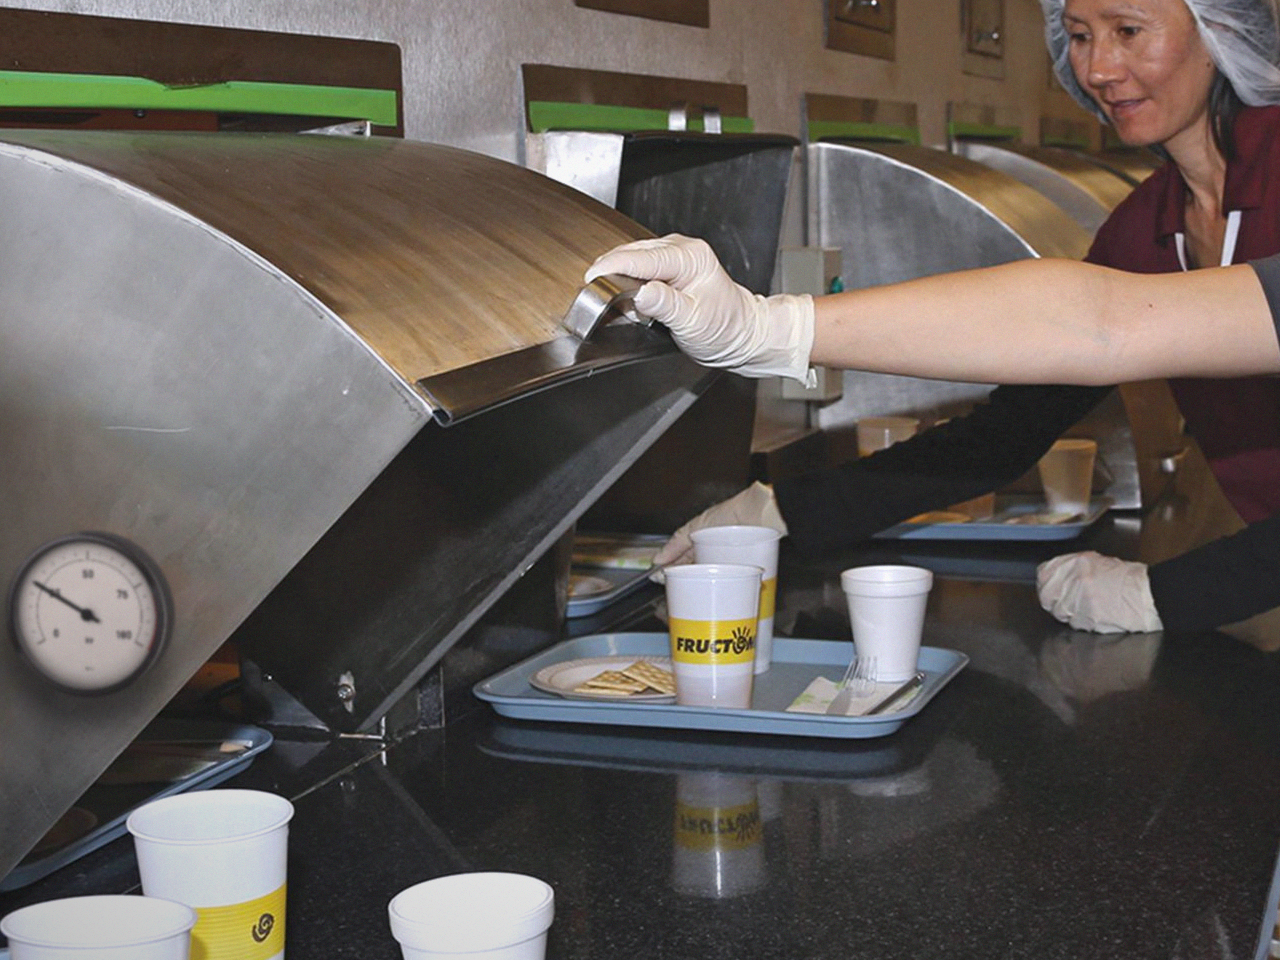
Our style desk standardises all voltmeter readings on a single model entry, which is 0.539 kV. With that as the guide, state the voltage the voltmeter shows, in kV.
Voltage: 25 kV
